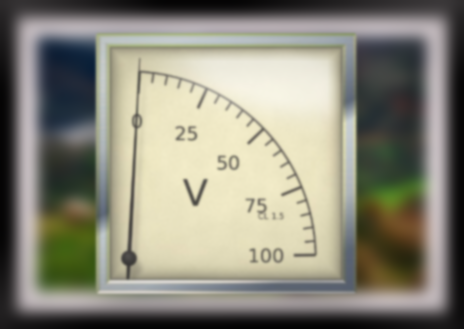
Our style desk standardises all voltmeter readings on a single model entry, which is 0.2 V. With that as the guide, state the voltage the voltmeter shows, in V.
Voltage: 0 V
